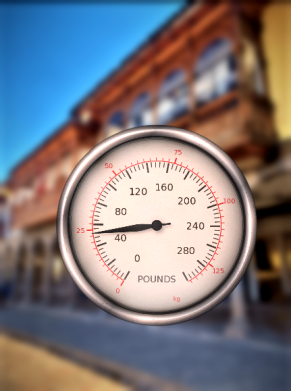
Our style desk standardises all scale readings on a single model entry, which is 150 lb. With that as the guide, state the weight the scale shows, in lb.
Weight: 52 lb
